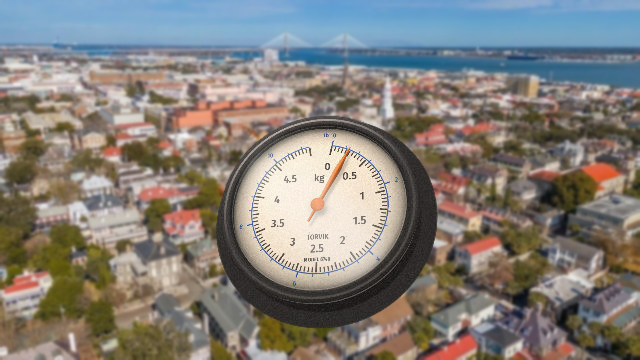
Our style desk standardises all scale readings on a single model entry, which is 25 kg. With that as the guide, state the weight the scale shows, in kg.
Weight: 0.25 kg
